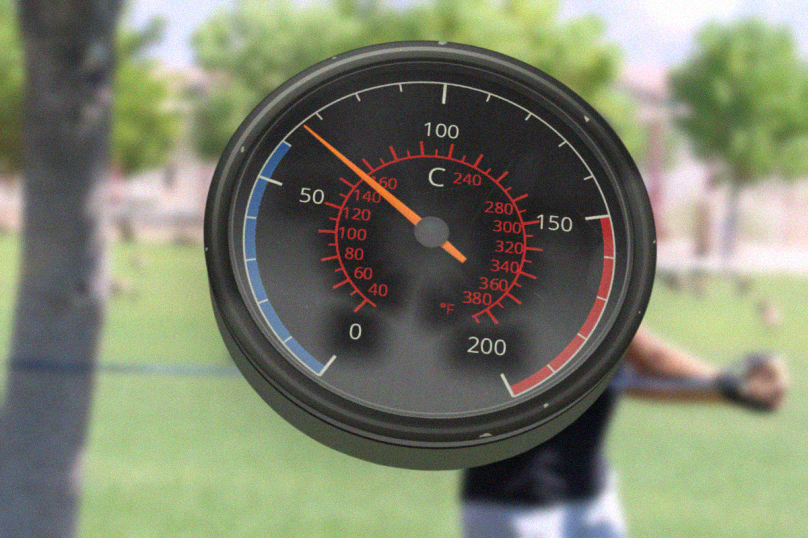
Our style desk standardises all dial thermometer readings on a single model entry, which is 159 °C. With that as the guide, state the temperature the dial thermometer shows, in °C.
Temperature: 65 °C
